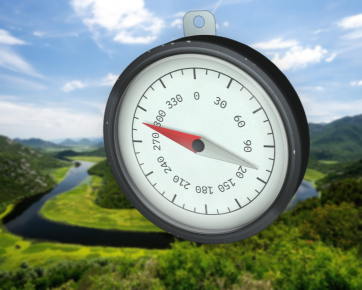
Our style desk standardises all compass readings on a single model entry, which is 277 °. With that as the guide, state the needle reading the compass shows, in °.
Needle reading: 290 °
